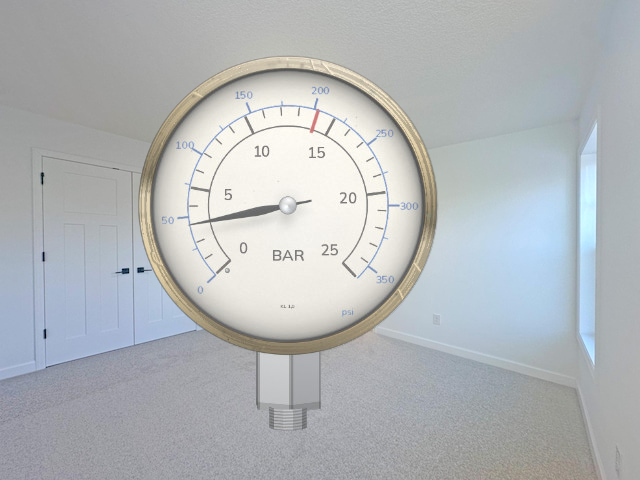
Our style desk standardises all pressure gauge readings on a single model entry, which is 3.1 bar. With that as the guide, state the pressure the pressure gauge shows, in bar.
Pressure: 3 bar
